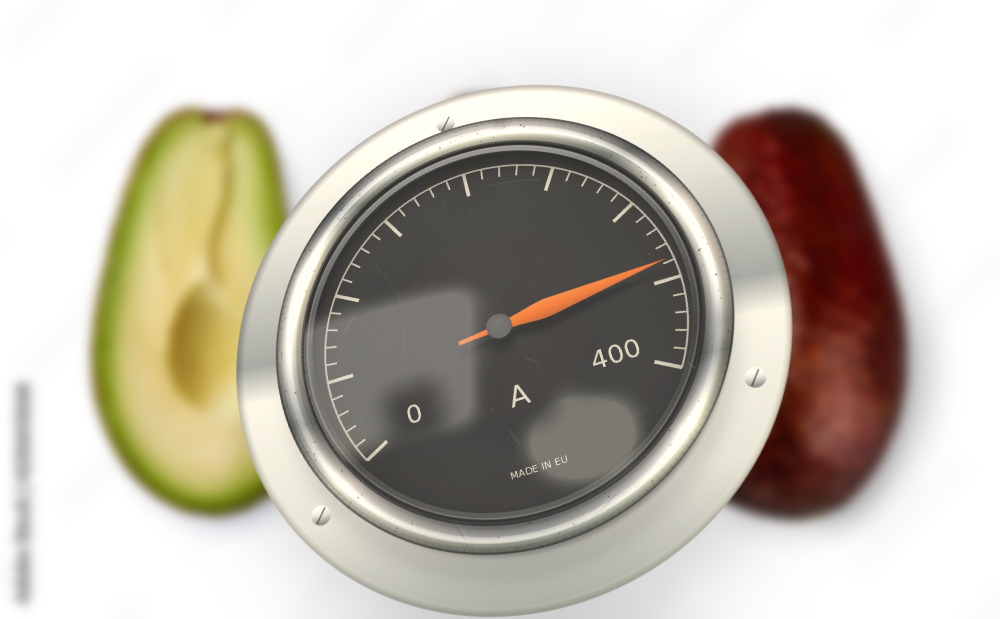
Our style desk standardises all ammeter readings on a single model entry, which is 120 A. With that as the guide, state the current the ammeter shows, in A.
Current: 340 A
